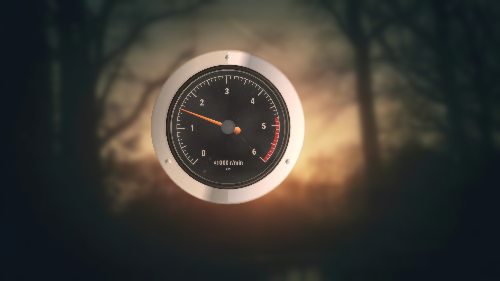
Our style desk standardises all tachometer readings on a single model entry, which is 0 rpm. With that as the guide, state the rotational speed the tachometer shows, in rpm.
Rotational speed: 1500 rpm
